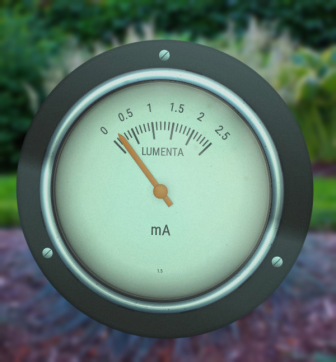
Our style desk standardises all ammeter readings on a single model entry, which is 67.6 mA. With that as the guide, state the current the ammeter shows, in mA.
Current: 0.2 mA
